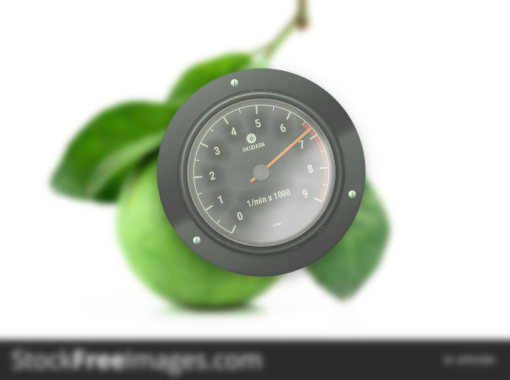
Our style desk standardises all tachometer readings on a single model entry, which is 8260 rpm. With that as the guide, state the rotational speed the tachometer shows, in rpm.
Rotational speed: 6750 rpm
